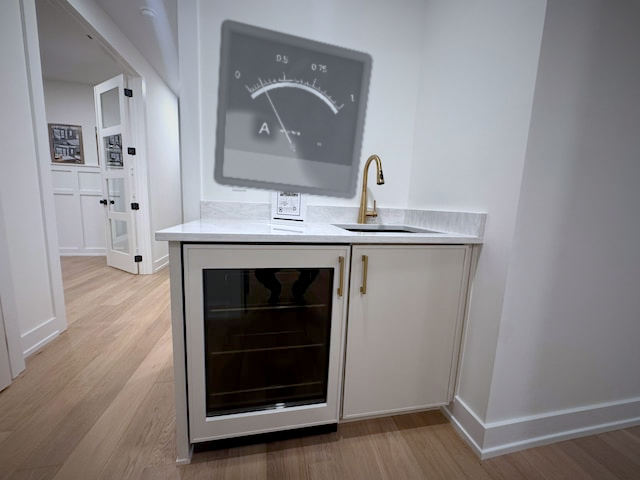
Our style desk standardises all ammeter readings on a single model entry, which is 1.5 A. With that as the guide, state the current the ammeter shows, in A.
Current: 0.25 A
